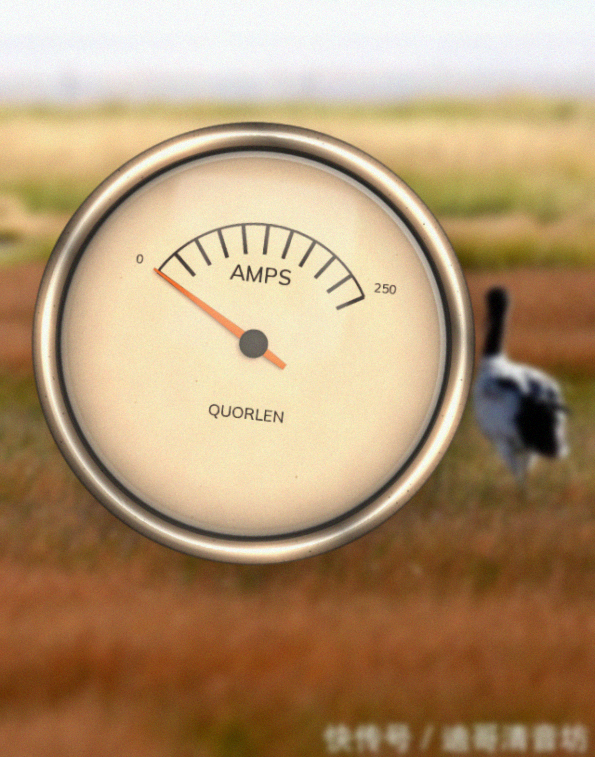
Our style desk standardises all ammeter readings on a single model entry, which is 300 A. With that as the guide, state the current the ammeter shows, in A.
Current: 0 A
